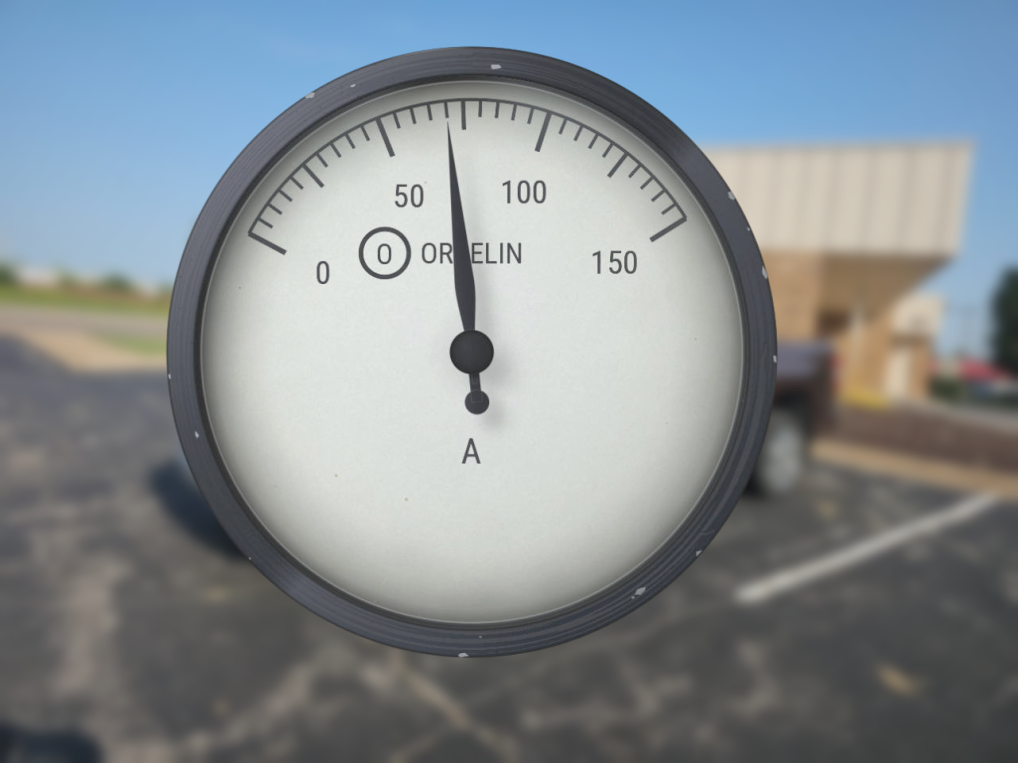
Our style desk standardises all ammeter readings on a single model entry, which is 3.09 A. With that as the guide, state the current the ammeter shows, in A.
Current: 70 A
